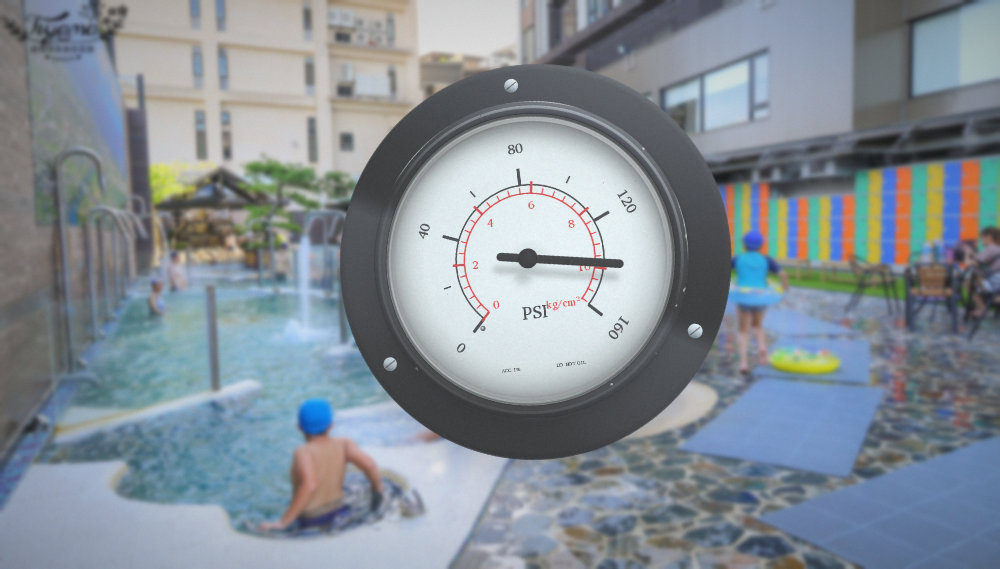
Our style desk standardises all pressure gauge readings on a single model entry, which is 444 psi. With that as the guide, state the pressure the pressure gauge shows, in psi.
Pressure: 140 psi
